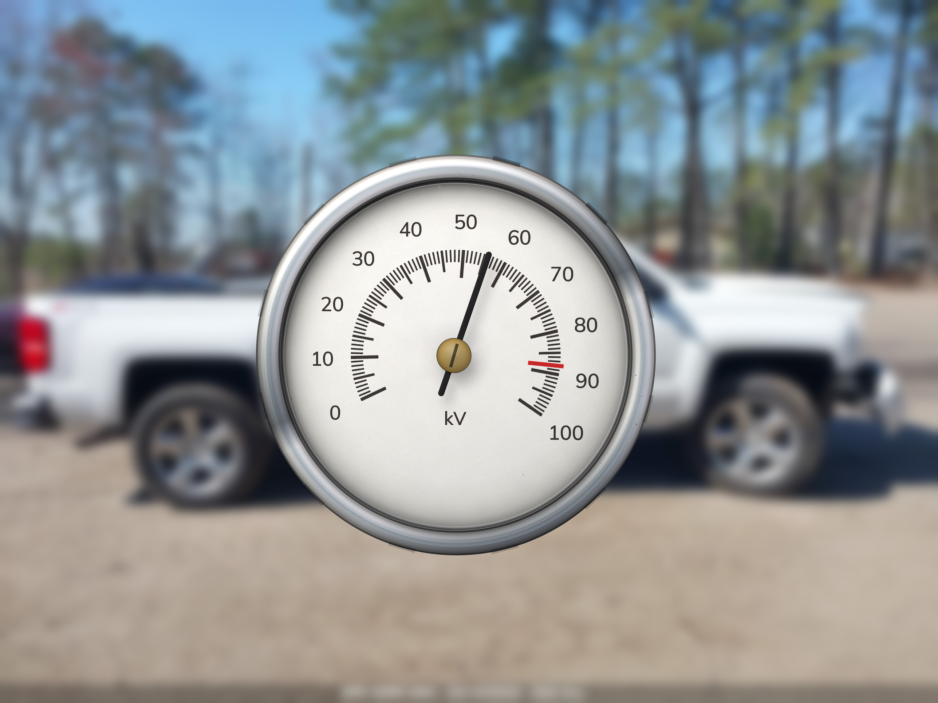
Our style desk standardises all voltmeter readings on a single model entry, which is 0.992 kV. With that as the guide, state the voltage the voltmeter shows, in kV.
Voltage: 56 kV
